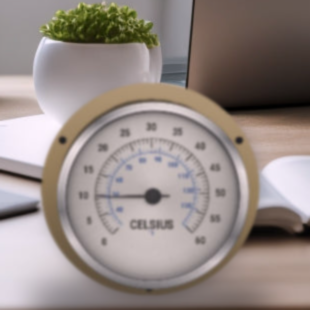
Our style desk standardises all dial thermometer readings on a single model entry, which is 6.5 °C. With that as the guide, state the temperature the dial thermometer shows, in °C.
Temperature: 10 °C
